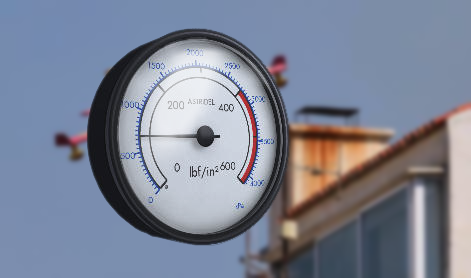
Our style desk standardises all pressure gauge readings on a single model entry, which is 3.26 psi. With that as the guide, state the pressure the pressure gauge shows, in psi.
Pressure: 100 psi
